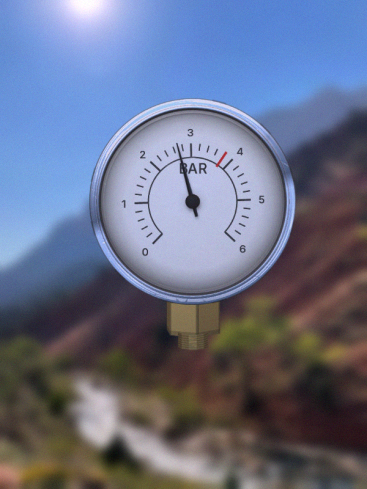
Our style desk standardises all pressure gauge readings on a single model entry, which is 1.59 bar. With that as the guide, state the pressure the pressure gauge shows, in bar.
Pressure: 2.7 bar
